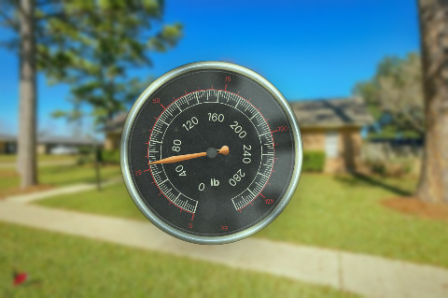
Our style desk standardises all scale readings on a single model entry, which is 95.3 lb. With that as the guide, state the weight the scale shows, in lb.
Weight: 60 lb
